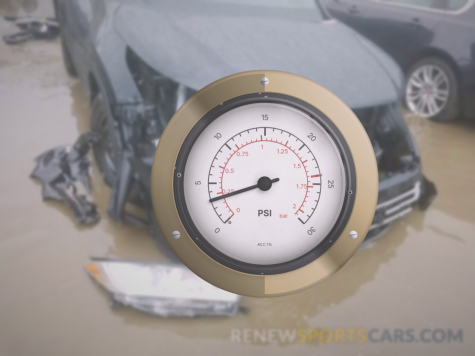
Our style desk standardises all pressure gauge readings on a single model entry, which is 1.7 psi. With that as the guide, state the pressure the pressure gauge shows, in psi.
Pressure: 3 psi
